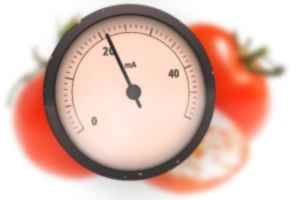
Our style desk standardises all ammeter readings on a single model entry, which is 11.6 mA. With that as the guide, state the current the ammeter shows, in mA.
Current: 21 mA
